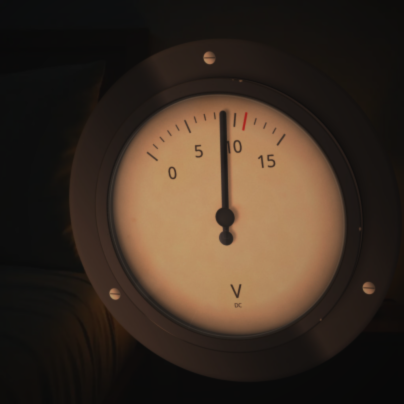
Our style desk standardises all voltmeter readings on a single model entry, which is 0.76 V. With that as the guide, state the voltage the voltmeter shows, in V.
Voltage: 9 V
